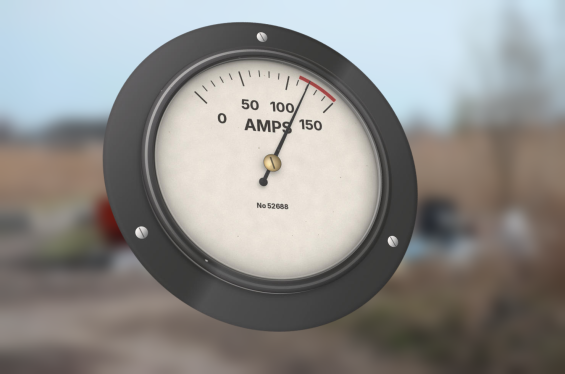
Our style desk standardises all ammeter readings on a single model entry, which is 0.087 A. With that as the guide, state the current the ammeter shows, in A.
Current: 120 A
